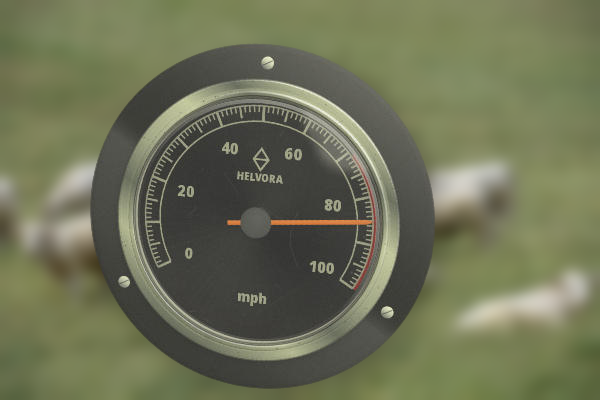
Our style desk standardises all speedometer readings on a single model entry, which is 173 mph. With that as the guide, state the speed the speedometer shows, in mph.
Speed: 85 mph
